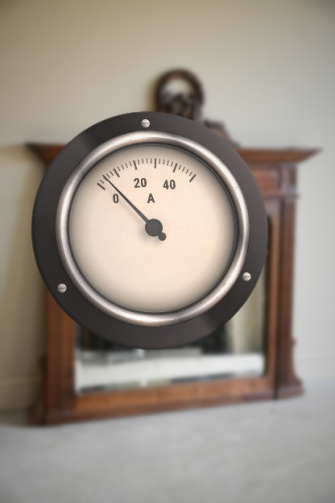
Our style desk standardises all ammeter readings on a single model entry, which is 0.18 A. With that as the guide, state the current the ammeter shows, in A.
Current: 4 A
